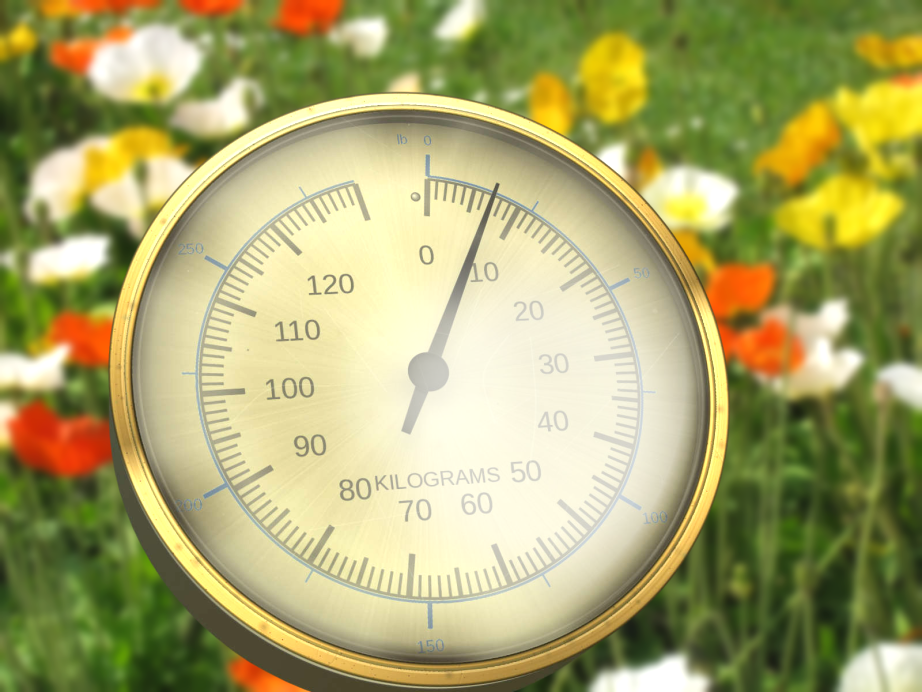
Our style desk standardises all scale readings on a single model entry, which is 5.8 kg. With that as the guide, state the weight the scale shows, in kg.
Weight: 7 kg
